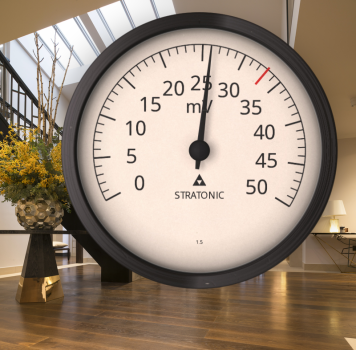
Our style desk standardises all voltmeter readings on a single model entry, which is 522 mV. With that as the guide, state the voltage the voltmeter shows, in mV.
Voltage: 26 mV
